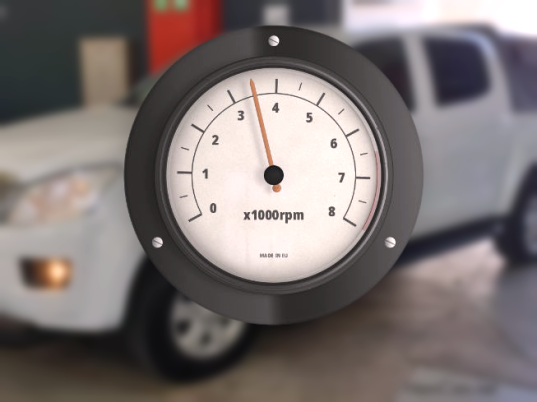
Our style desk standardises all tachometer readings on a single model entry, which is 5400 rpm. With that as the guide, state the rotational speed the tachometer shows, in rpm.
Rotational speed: 3500 rpm
